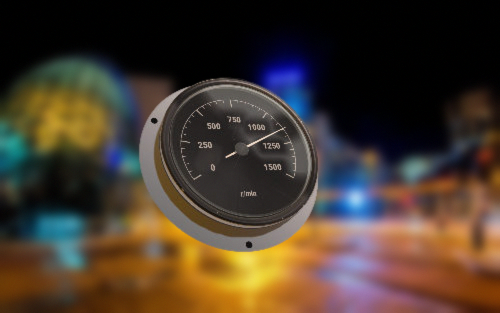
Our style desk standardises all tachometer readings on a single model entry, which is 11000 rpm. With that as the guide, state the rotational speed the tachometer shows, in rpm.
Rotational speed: 1150 rpm
